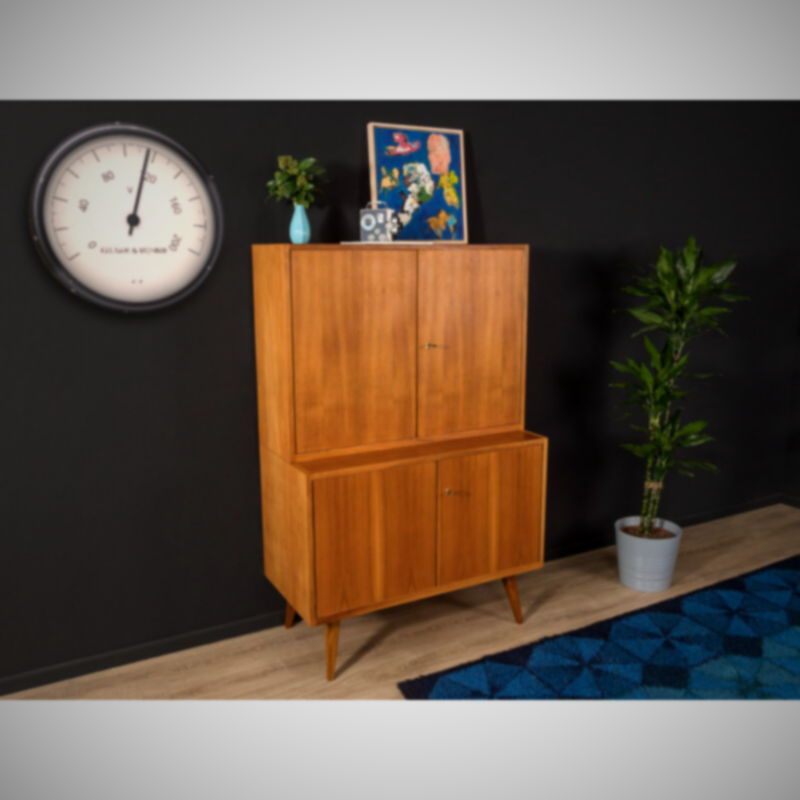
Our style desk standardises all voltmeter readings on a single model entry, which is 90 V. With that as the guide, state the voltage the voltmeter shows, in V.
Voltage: 115 V
